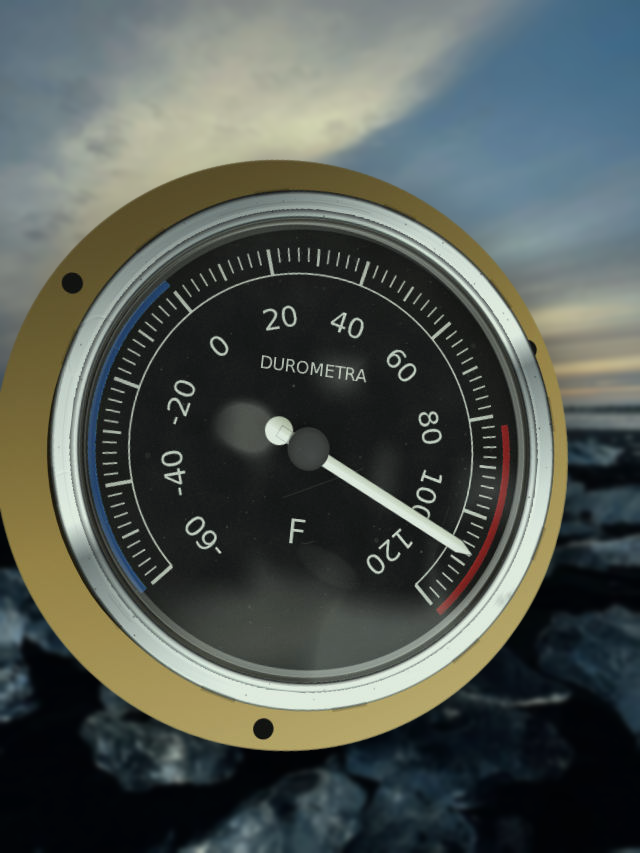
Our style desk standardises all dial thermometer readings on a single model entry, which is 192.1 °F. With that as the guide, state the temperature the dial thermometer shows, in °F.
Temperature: 108 °F
